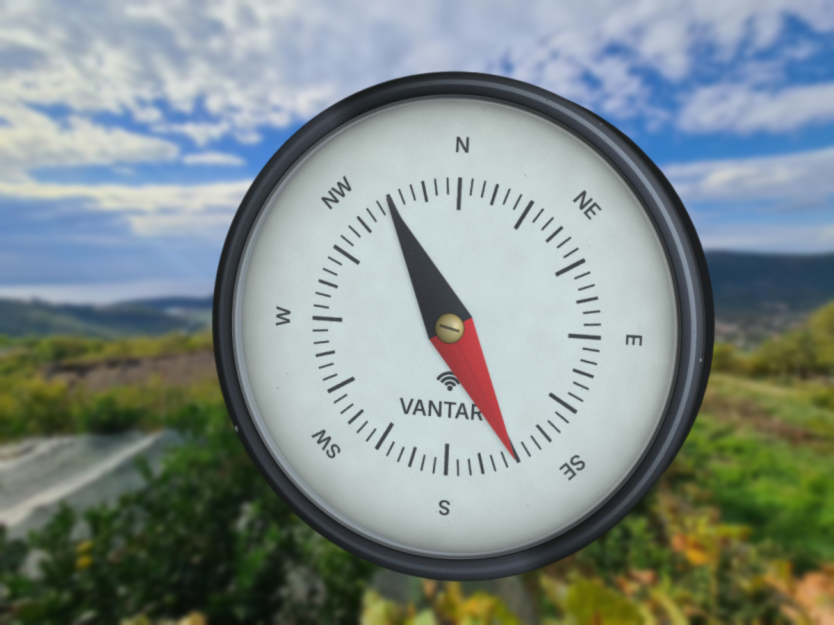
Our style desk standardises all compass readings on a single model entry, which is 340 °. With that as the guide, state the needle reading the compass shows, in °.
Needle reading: 150 °
